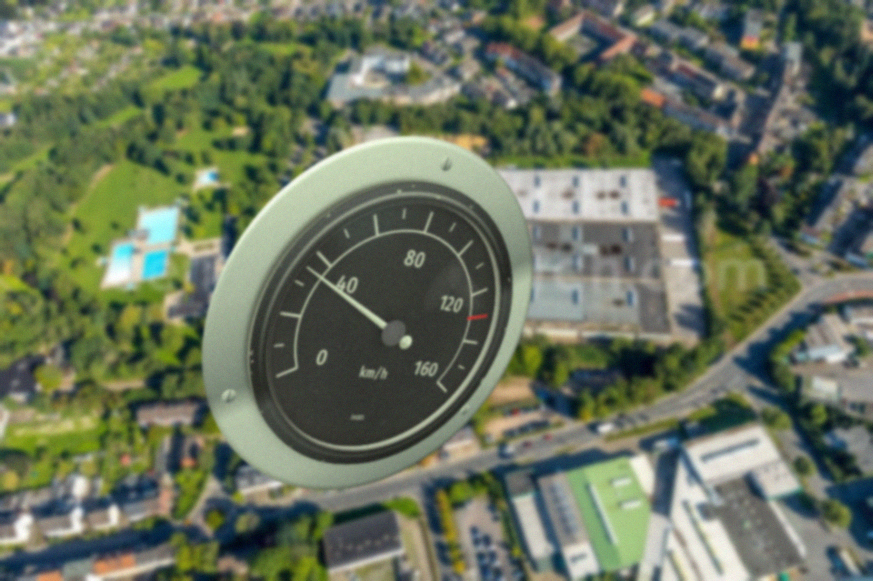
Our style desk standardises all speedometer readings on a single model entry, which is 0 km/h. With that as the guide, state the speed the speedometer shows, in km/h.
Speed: 35 km/h
